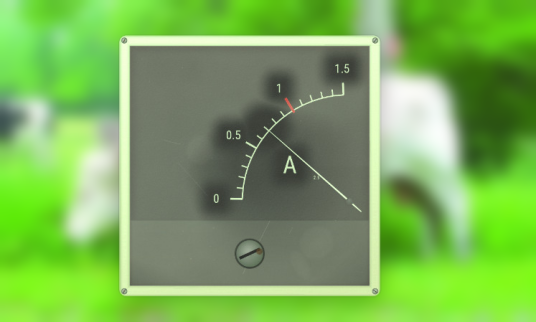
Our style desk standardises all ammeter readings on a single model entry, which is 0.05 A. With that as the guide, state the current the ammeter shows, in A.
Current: 0.7 A
